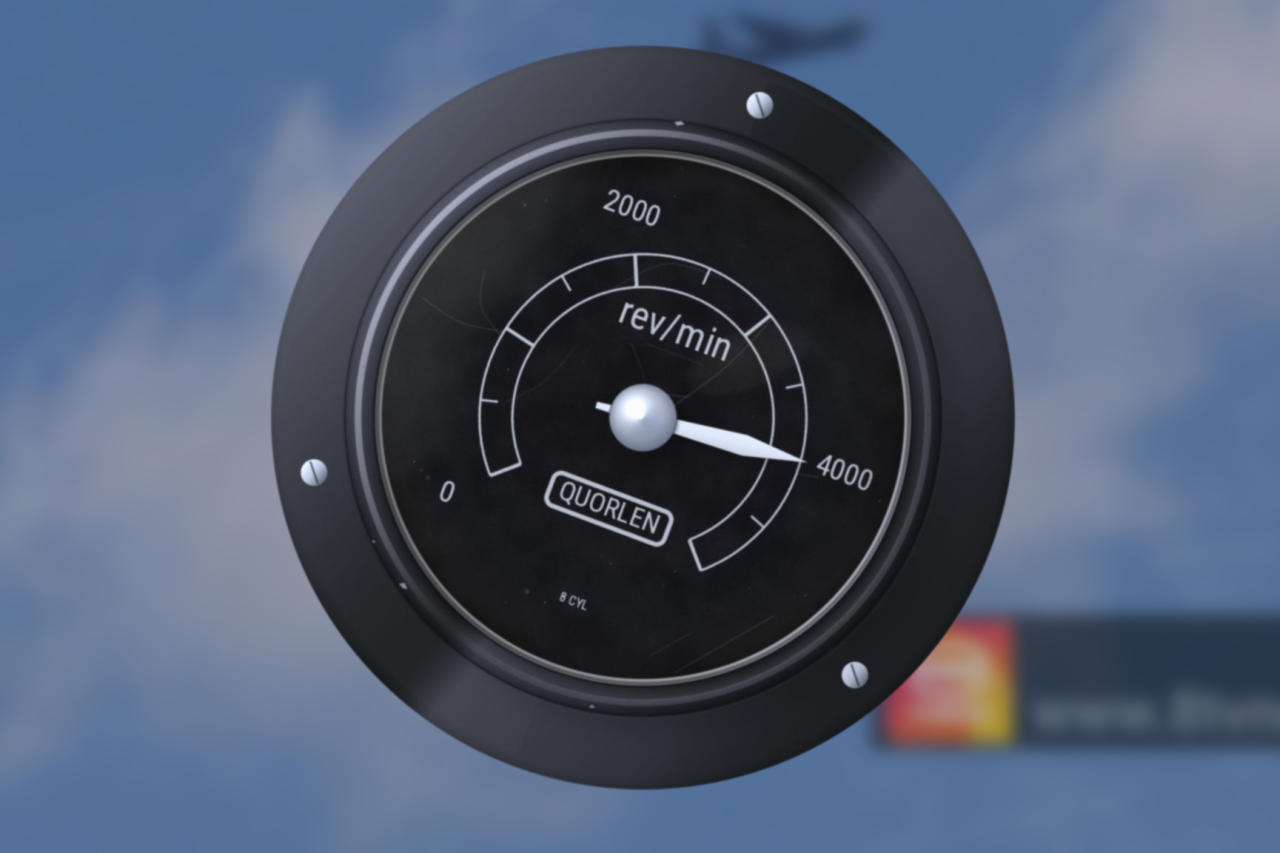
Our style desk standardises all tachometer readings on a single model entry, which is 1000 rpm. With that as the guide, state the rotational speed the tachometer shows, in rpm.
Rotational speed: 4000 rpm
